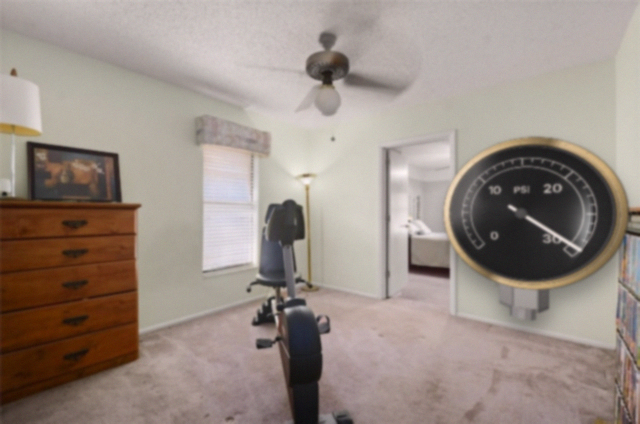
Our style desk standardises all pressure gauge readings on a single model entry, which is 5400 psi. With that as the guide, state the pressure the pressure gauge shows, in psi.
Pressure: 29 psi
